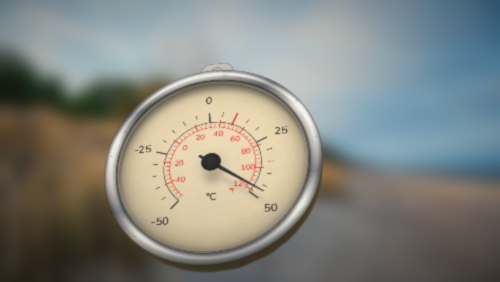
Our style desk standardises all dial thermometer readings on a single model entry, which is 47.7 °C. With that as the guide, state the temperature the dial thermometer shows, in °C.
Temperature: 47.5 °C
